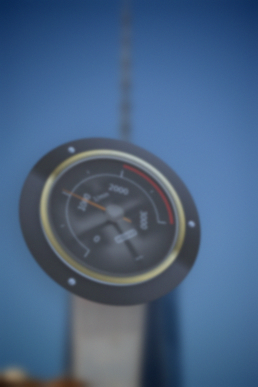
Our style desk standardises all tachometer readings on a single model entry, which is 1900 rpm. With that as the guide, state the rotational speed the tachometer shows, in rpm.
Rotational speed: 1000 rpm
